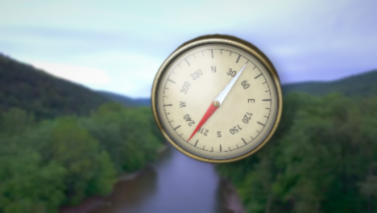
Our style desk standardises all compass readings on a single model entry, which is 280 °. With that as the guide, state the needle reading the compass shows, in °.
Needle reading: 220 °
